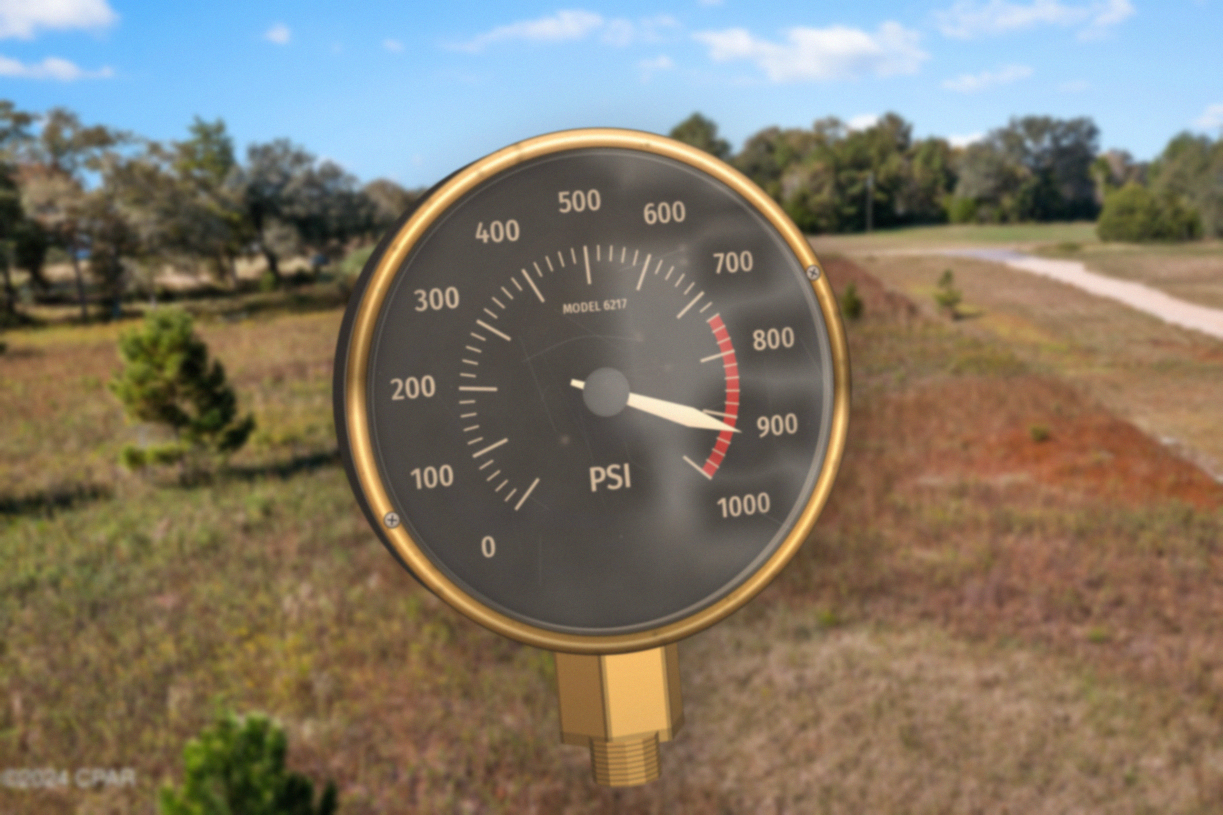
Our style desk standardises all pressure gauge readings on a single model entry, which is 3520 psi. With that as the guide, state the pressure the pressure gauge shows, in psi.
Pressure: 920 psi
